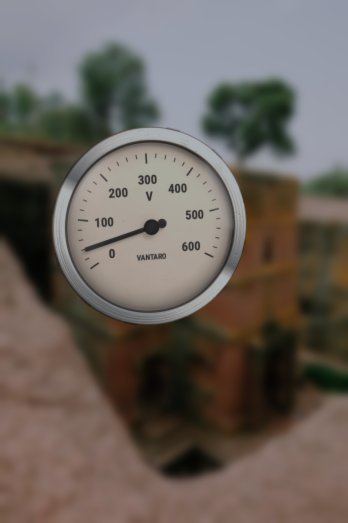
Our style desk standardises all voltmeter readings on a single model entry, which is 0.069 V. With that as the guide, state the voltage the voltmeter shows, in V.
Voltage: 40 V
